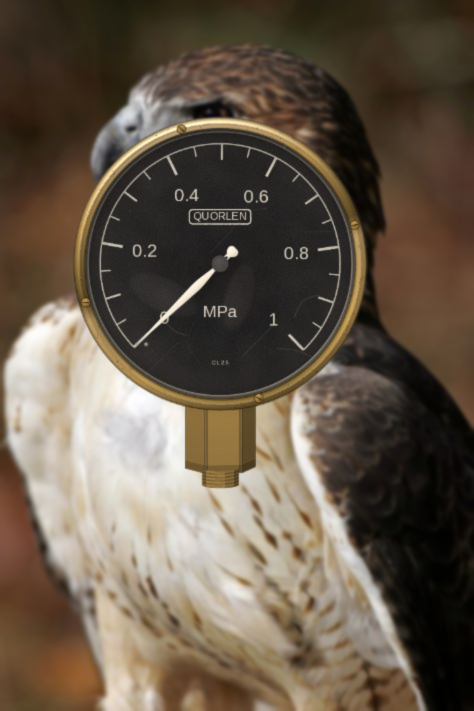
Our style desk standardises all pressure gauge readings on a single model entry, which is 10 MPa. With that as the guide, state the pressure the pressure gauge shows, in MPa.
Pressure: 0 MPa
